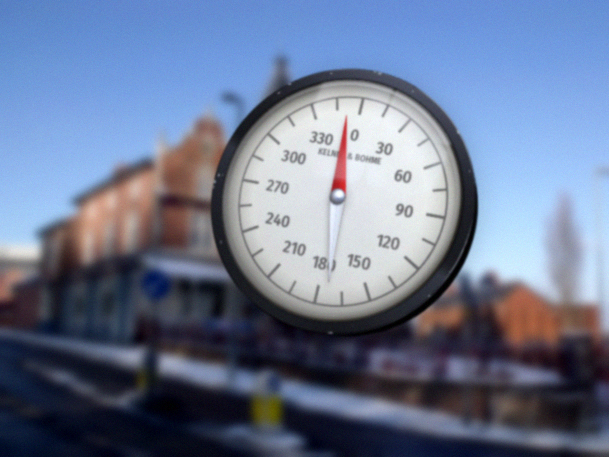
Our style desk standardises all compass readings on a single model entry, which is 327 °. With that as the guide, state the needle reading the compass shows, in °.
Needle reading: 352.5 °
